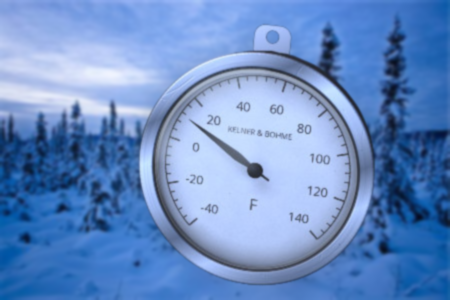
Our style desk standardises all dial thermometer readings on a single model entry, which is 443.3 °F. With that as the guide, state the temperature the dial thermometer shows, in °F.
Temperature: 12 °F
